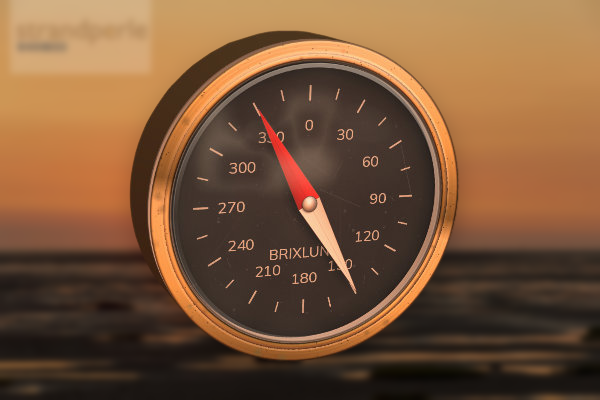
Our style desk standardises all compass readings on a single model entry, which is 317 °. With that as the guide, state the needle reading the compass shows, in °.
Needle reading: 330 °
